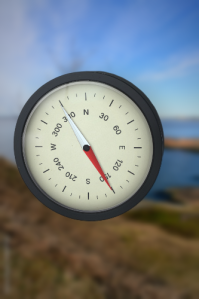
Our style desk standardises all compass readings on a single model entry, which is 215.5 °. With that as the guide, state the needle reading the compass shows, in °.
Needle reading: 150 °
